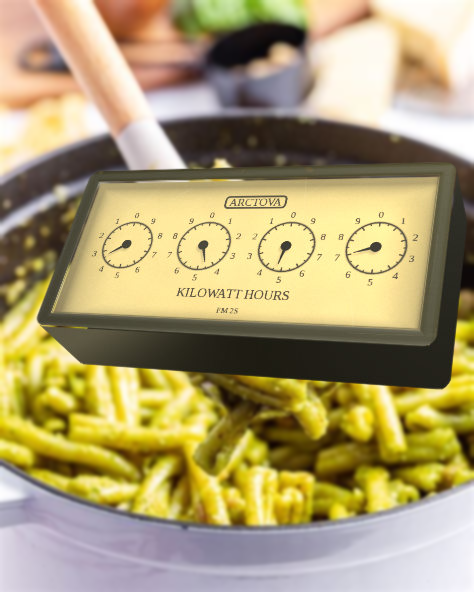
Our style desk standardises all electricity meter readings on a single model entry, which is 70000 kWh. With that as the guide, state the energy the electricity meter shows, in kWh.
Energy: 3447 kWh
